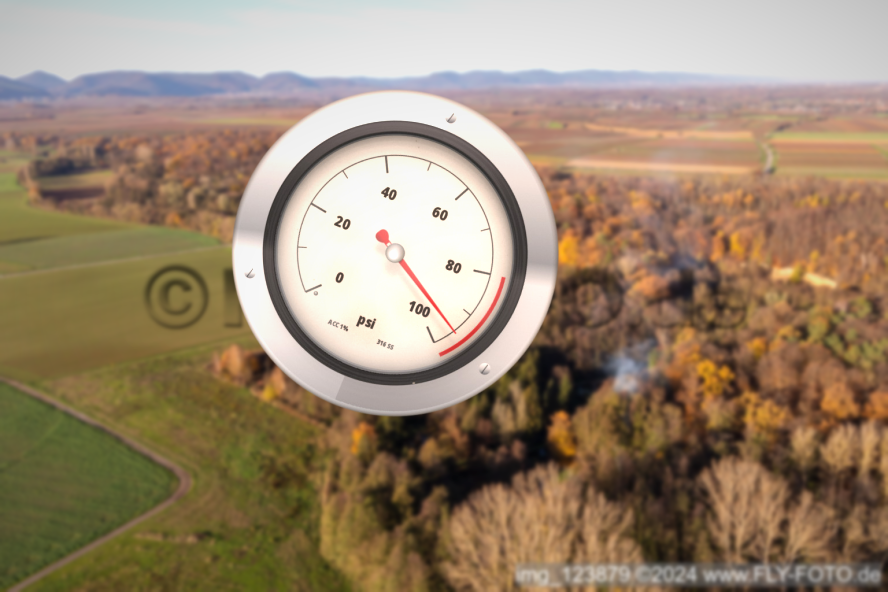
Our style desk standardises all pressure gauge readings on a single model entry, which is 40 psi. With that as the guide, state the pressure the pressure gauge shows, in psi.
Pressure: 95 psi
